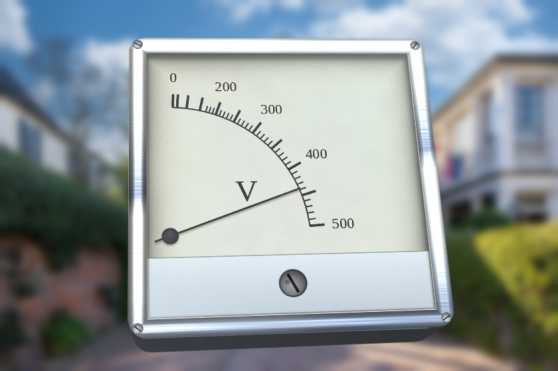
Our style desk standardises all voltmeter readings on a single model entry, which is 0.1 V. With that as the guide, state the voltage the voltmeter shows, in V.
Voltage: 440 V
